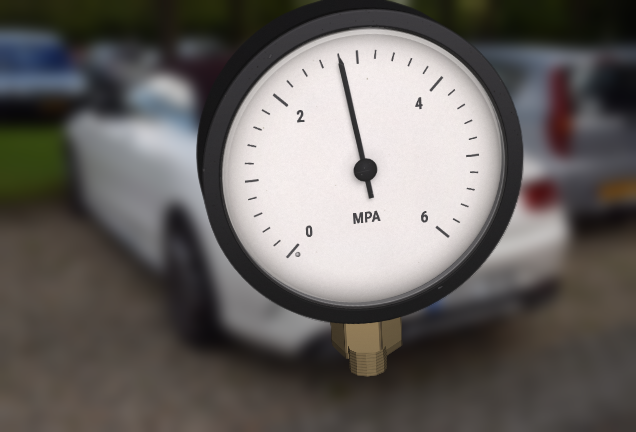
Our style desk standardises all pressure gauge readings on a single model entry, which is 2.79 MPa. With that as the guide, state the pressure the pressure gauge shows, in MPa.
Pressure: 2.8 MPa
